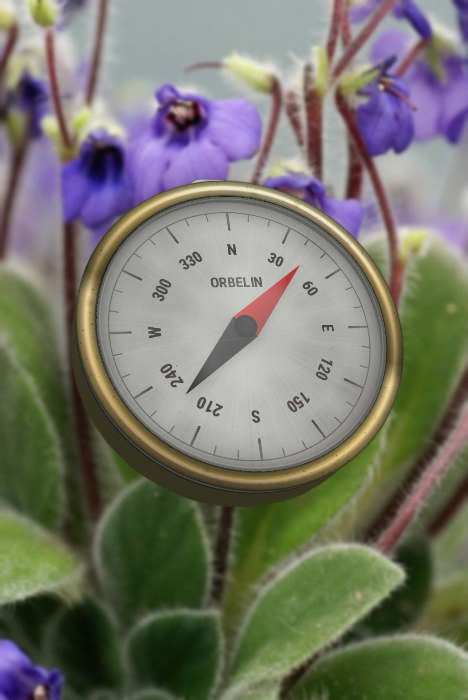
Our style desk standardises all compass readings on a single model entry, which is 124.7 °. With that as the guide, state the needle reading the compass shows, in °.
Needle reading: 45 °
